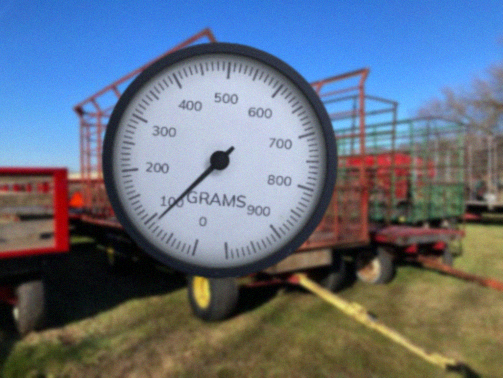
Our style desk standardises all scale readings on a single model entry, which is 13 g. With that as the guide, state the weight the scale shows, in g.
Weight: 90 g
